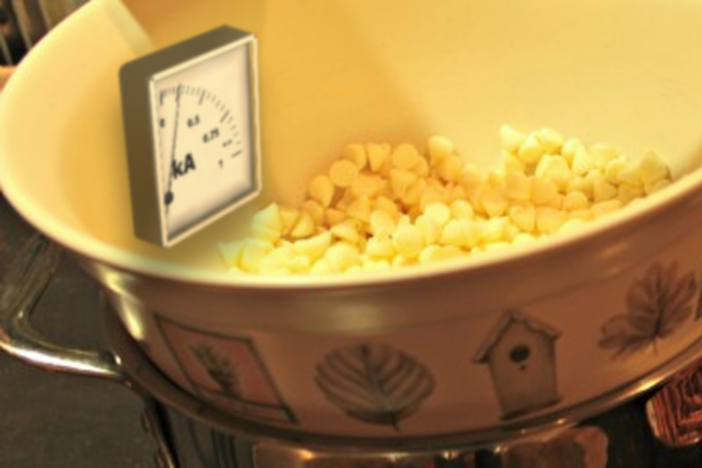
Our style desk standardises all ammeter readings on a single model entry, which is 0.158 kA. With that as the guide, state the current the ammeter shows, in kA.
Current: 0.25 kA
